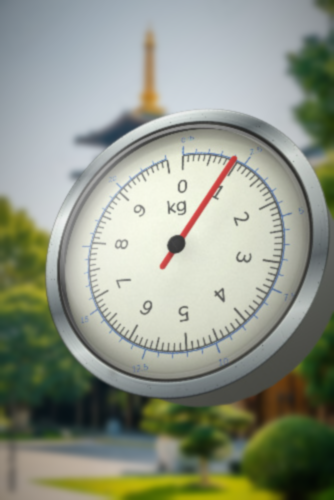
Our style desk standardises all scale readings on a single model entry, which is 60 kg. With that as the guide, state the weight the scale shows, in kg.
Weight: 1 kg
